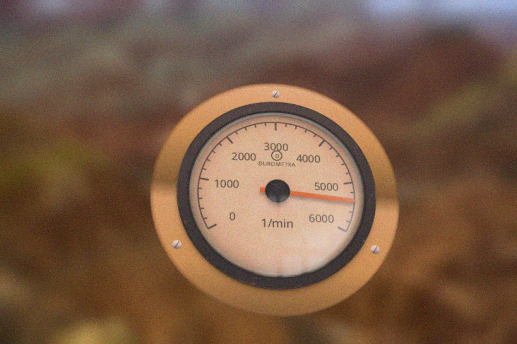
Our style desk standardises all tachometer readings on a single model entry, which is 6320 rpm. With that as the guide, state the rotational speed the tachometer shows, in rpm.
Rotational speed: 5400 rpm
